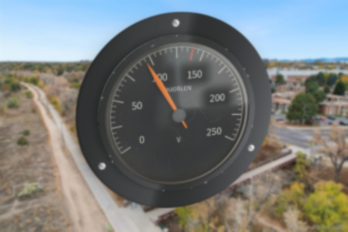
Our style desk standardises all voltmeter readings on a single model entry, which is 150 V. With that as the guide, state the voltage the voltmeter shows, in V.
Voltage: 95 V
